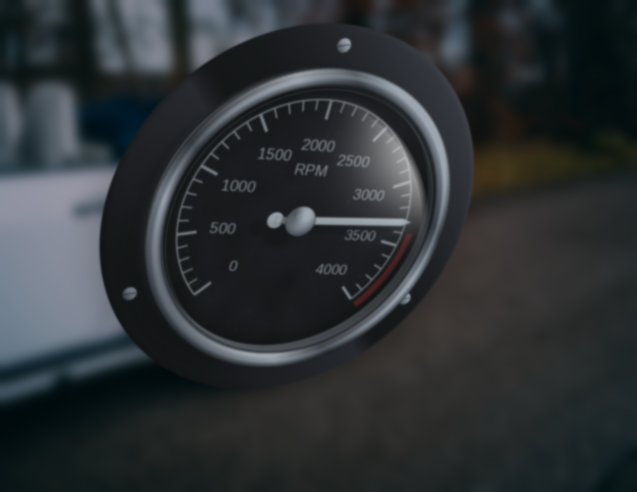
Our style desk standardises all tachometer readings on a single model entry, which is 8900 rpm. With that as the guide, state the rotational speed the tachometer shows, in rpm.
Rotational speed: 3300 rpm
